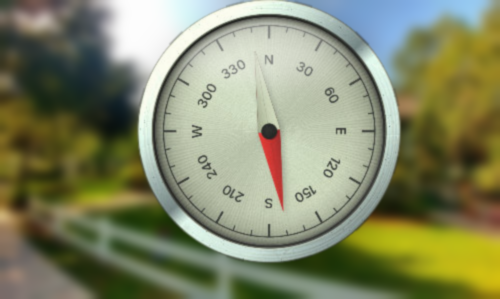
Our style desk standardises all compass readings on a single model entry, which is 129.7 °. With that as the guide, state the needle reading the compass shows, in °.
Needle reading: 170 °
